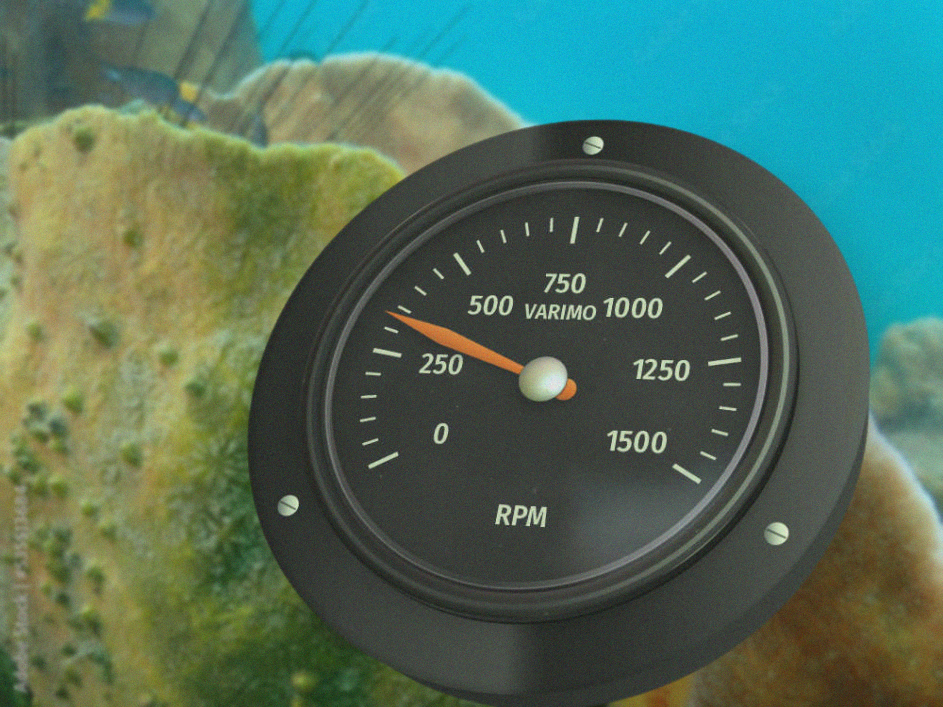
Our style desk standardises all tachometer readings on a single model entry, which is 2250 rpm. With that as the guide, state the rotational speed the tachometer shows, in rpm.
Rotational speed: 325 rpm
